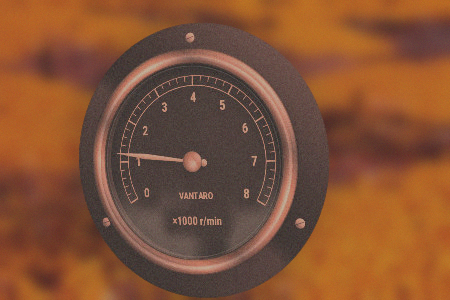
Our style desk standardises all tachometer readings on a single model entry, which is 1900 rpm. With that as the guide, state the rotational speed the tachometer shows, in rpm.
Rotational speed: 1200 rpm
